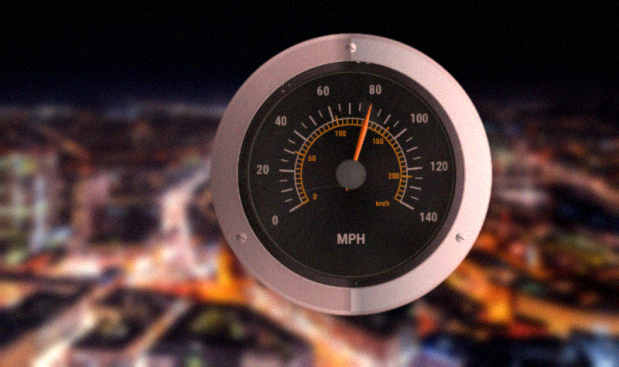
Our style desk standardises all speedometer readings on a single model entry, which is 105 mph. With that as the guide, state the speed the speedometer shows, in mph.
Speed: 80 mph
